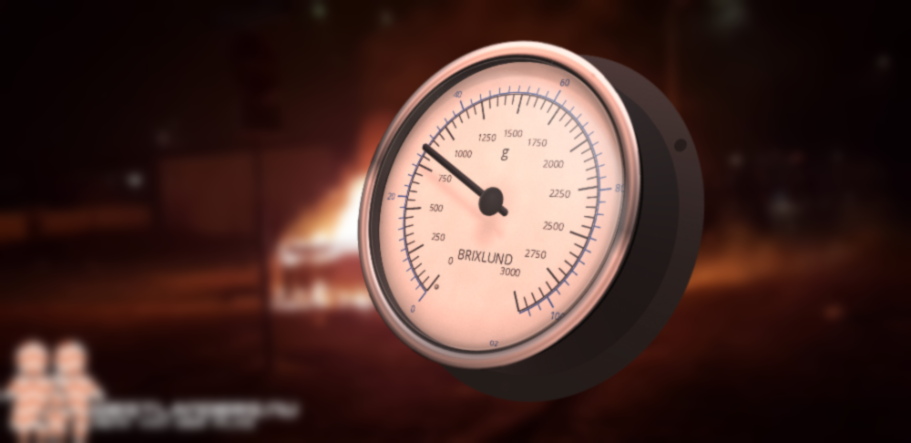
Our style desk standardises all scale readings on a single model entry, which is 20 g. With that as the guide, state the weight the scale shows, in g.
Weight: 850 g
